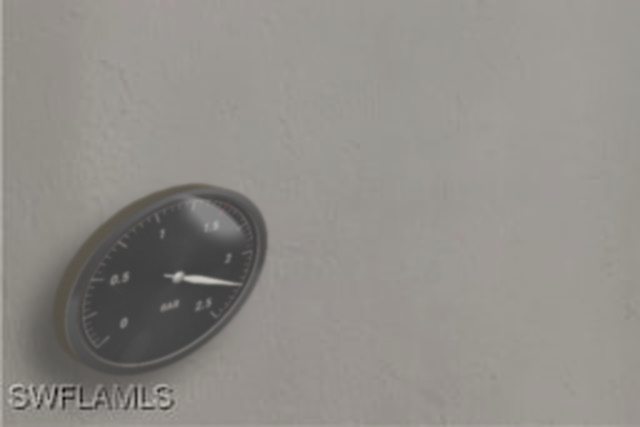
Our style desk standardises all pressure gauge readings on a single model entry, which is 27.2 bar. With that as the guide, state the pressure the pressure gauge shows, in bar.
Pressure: 2.25 bar
